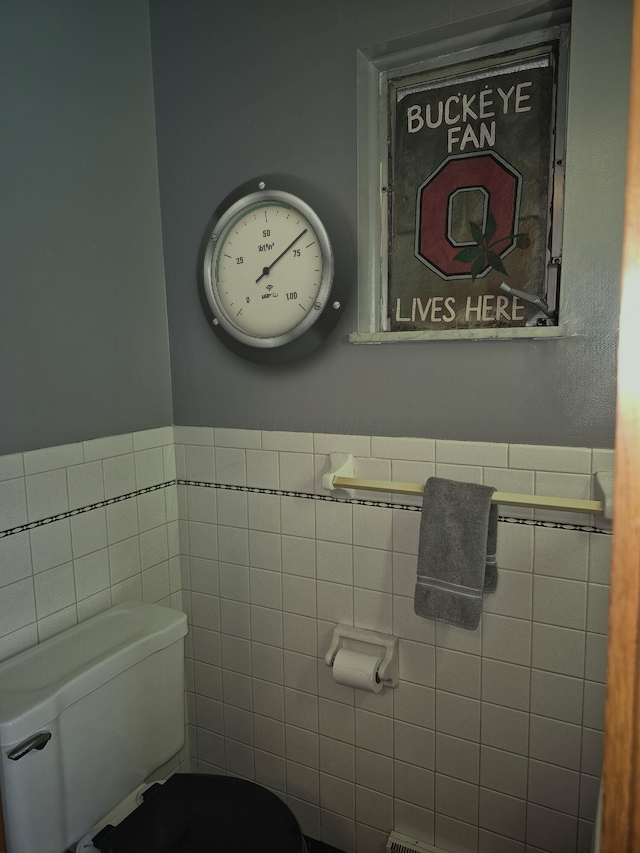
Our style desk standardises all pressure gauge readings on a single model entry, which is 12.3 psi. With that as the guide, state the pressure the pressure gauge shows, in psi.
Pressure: 70 psi
